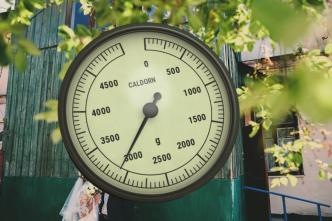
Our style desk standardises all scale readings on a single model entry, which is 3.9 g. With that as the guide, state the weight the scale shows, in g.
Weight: 3100 g
